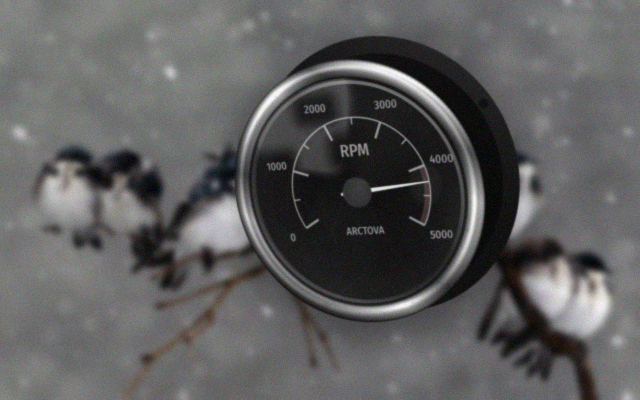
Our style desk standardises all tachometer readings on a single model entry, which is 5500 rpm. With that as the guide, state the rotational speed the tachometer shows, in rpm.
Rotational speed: 4250 rpm
